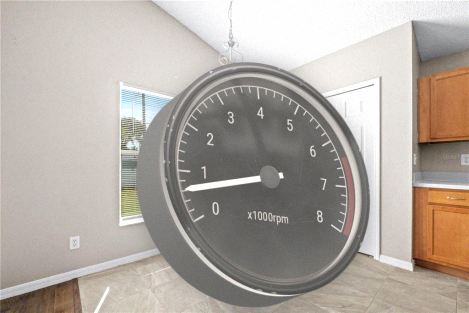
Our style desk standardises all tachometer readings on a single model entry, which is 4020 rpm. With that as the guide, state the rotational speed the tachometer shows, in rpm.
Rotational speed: 600 rpm
